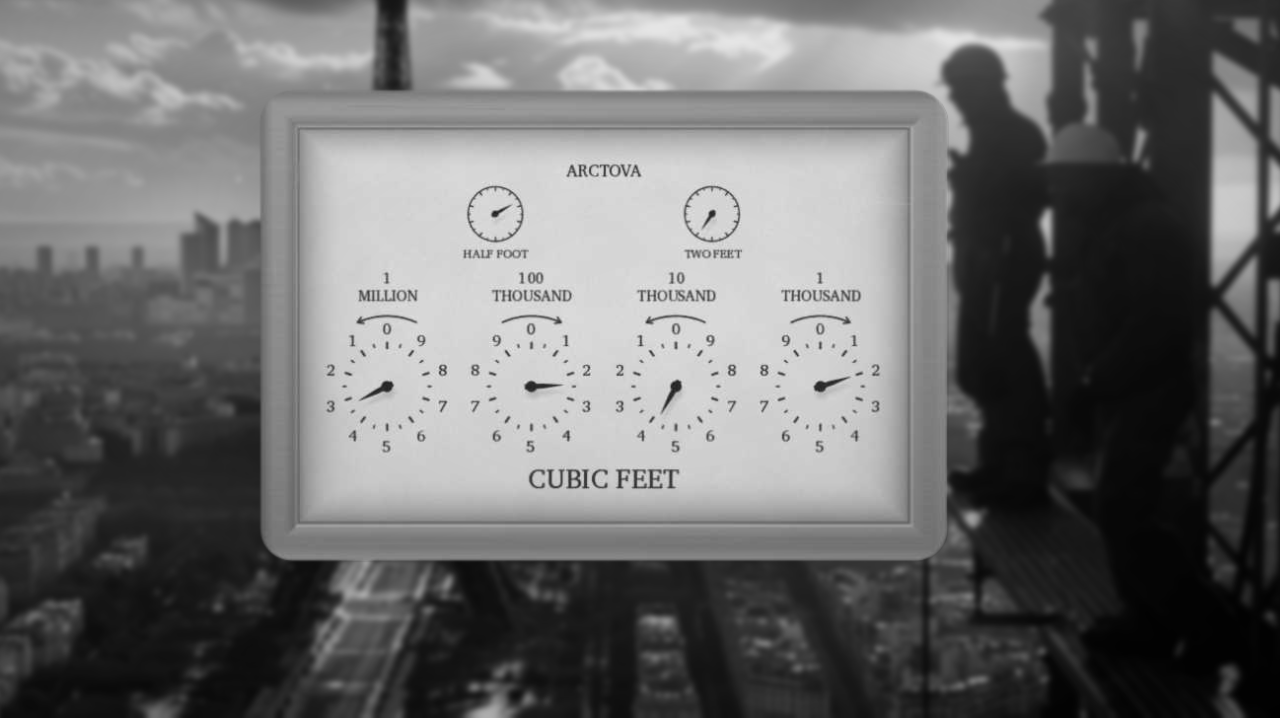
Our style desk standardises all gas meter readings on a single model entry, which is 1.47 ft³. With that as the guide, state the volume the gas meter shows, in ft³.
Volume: 324200 ft³
